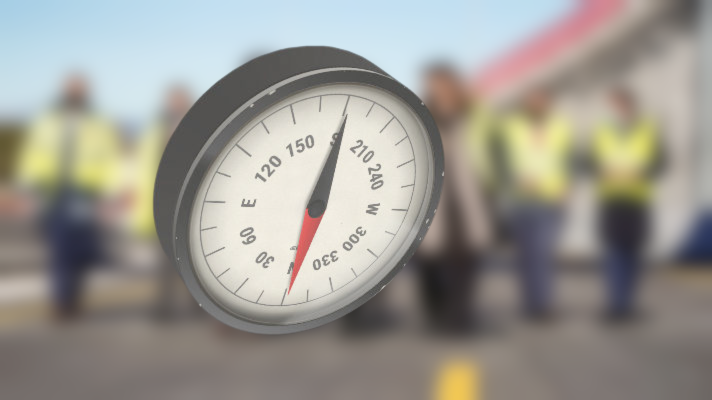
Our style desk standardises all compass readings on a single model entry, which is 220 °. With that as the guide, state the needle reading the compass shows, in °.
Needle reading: 0 °
